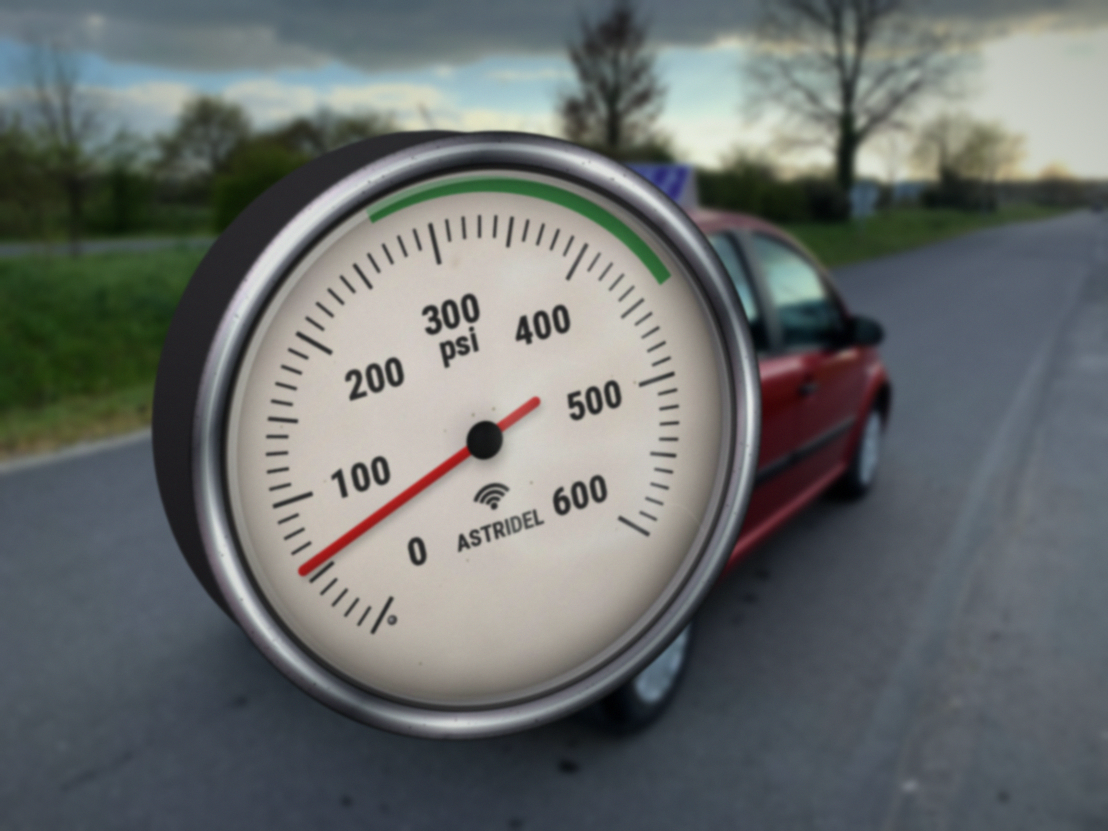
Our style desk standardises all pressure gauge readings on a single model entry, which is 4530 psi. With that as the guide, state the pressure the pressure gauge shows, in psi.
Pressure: 60 psi
